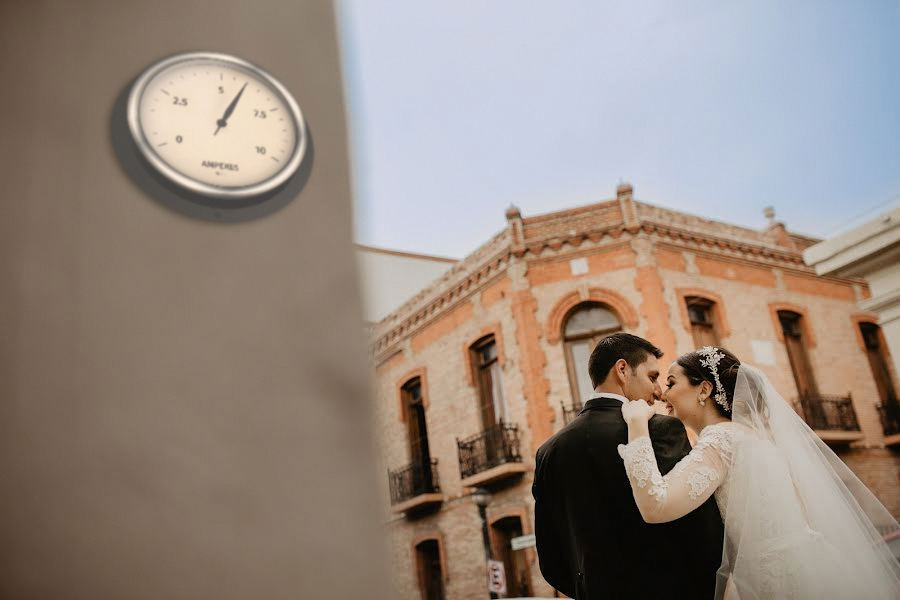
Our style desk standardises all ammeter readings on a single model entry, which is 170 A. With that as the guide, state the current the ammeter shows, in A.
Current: 6 A
